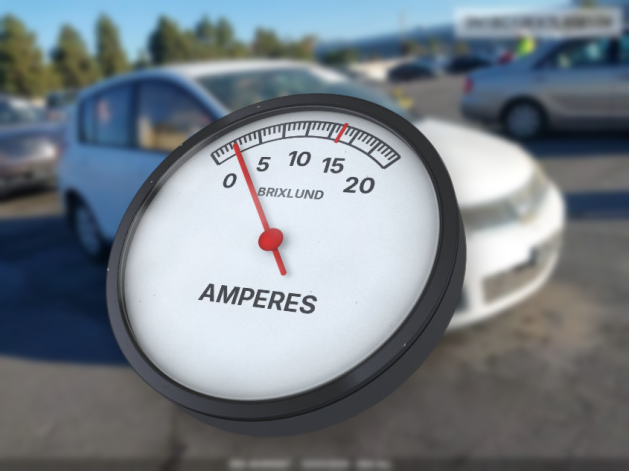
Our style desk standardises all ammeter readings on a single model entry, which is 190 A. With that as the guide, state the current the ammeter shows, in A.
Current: 2.5 A
